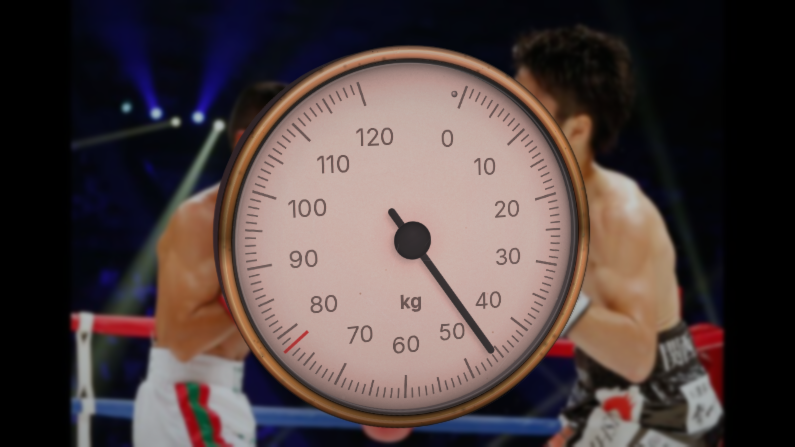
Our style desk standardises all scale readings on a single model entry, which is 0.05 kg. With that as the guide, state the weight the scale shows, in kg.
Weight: 46 kg
